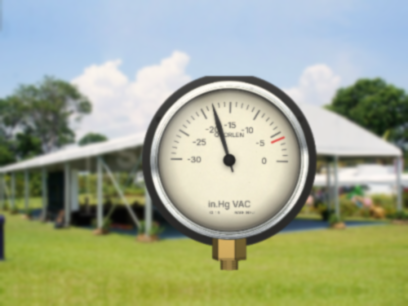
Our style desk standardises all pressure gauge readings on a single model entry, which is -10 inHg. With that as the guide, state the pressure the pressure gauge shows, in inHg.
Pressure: -18 inHg
